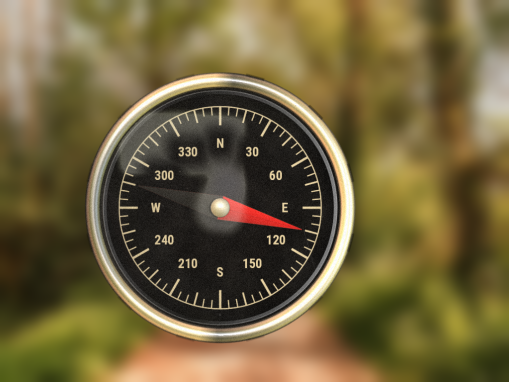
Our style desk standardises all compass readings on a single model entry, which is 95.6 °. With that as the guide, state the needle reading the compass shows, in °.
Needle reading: 105 °
